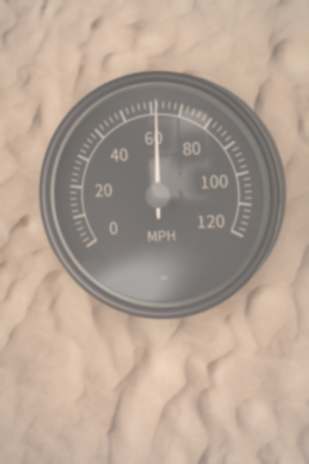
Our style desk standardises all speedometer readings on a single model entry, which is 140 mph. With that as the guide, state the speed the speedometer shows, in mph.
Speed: 62 mph
